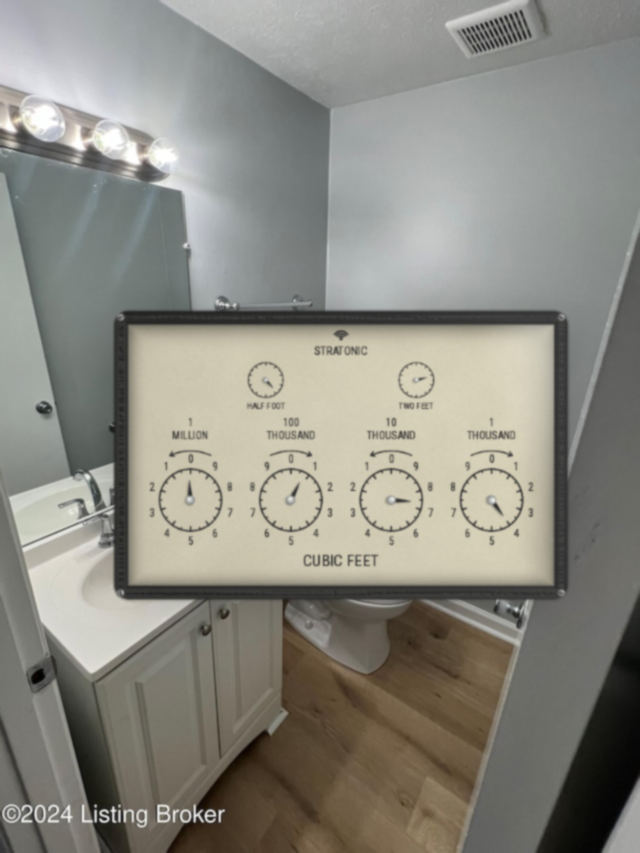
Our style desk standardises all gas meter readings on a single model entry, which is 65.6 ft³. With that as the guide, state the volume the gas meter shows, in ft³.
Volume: 7400 ft³
